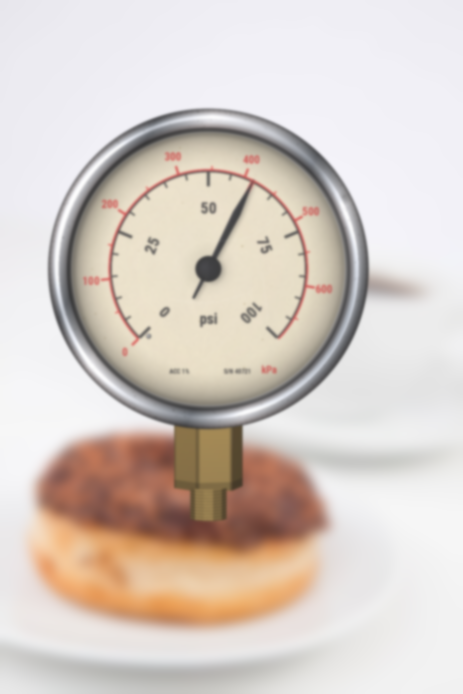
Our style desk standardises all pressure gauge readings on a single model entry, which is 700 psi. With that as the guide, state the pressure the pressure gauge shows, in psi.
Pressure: 60 psi
